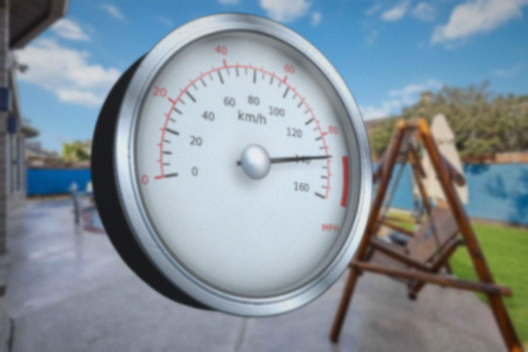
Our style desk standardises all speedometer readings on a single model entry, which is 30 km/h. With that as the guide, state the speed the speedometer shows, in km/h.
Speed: 140 km/h
